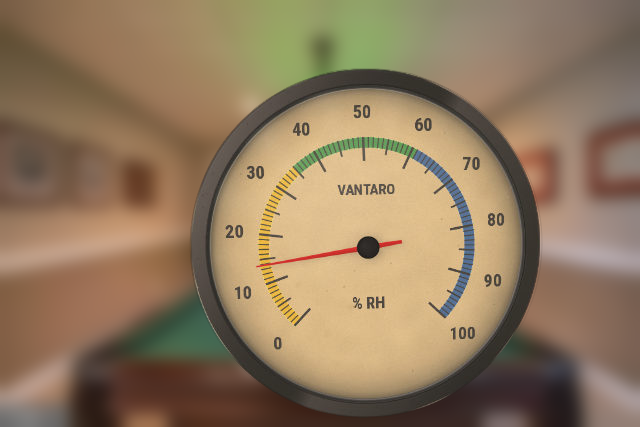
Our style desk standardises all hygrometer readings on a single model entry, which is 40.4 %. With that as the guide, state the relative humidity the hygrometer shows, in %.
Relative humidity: 14 %
